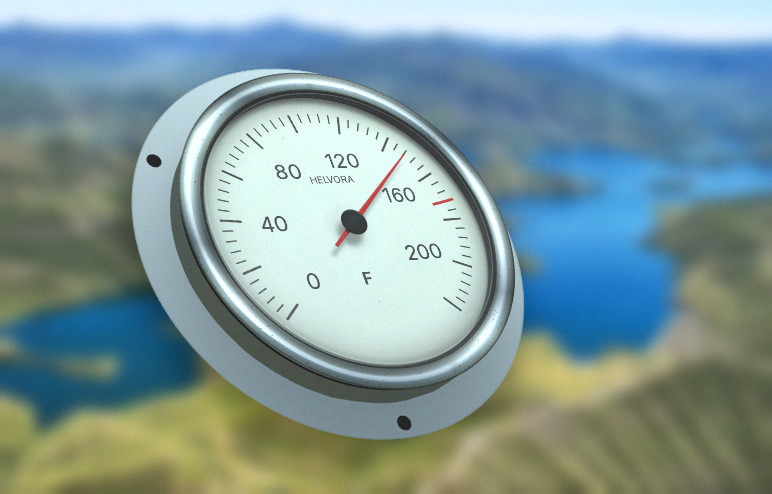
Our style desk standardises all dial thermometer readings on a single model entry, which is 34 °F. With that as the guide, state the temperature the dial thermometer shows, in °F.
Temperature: 148 °F
